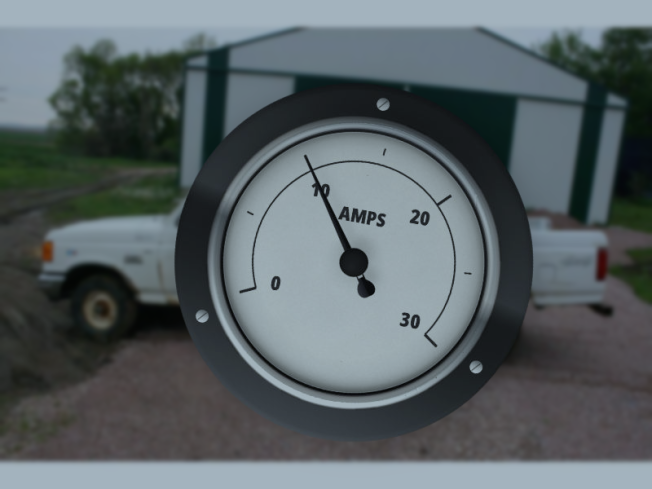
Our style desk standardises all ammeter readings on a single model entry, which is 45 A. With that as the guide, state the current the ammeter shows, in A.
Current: 10 A
